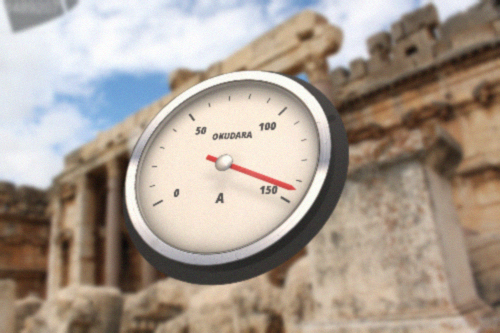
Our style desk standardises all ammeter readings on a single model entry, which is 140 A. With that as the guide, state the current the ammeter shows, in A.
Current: 145 A
